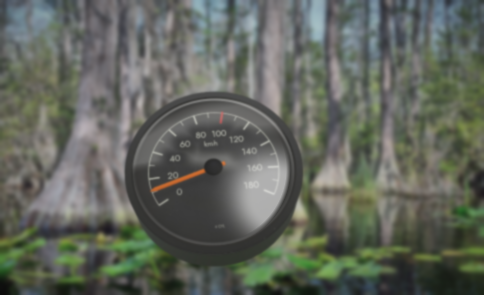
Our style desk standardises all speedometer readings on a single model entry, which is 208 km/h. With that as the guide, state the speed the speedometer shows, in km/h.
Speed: 10 km/h
